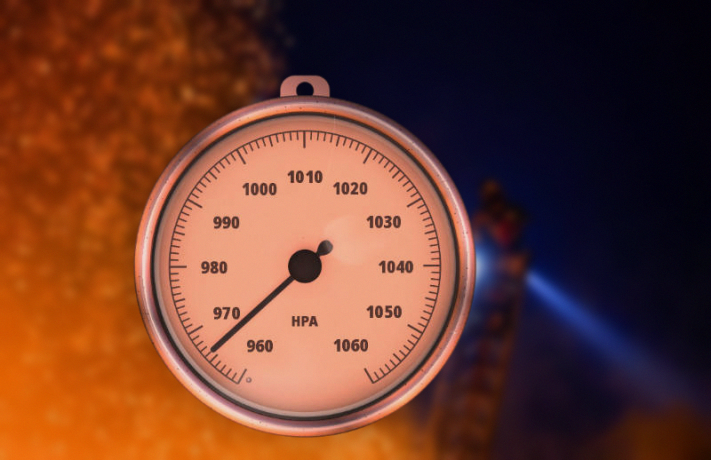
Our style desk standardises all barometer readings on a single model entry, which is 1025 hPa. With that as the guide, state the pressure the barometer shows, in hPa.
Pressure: 966 hPa
